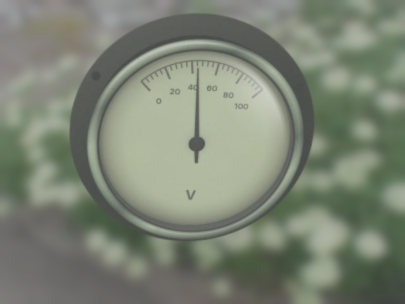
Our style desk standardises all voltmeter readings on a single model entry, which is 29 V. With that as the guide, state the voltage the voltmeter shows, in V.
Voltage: 44 V
